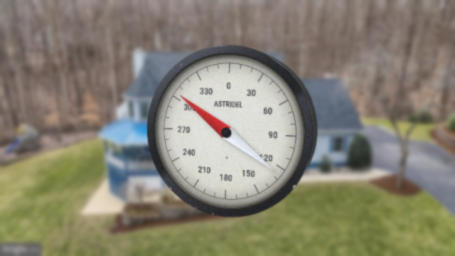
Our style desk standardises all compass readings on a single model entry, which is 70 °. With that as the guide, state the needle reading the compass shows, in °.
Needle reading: 305 °
